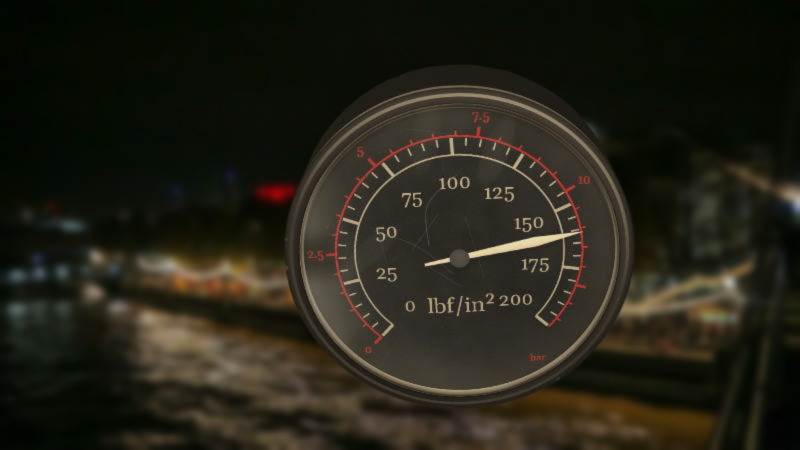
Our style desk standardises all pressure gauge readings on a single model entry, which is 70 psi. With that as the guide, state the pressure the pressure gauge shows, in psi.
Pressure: 160 psi
